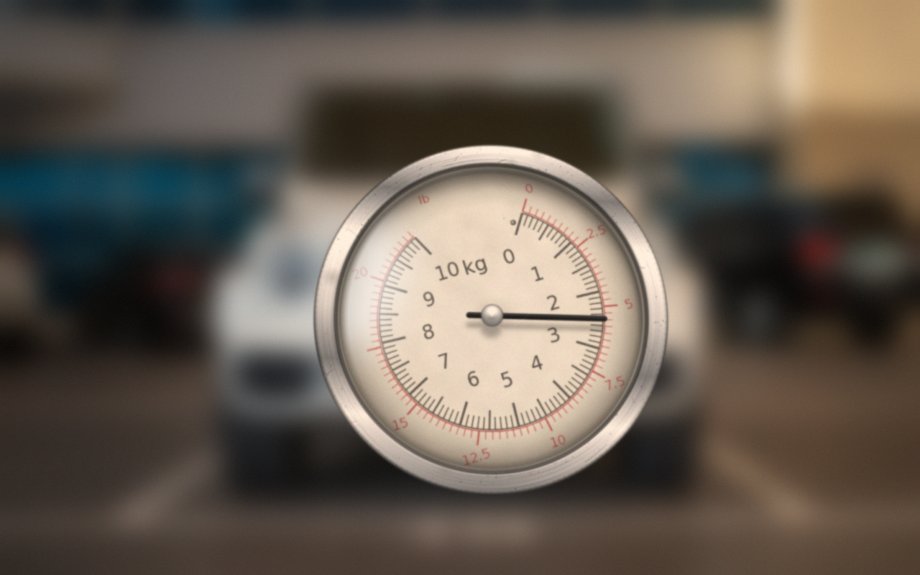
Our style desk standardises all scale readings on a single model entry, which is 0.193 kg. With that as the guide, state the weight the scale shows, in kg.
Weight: 2.5 kg
